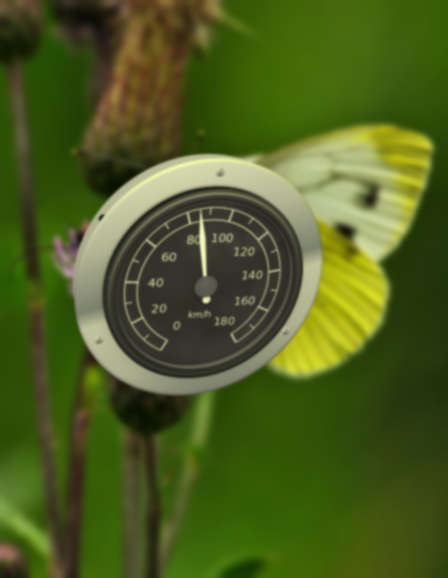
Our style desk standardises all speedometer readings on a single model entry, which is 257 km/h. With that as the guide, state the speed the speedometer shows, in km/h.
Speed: 85 km/h
